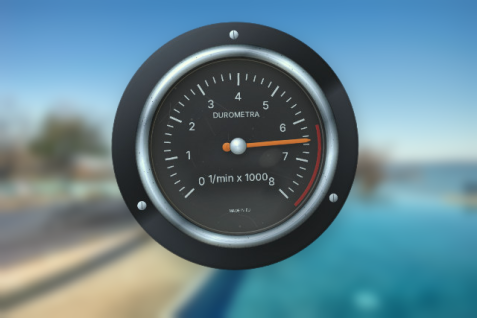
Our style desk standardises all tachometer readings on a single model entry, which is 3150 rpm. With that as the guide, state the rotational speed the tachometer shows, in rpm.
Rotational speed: 6500 rpm
